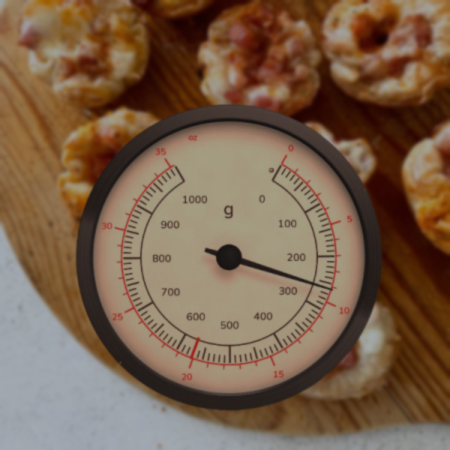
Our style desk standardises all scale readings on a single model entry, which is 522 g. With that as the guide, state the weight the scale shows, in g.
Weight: 260 g
